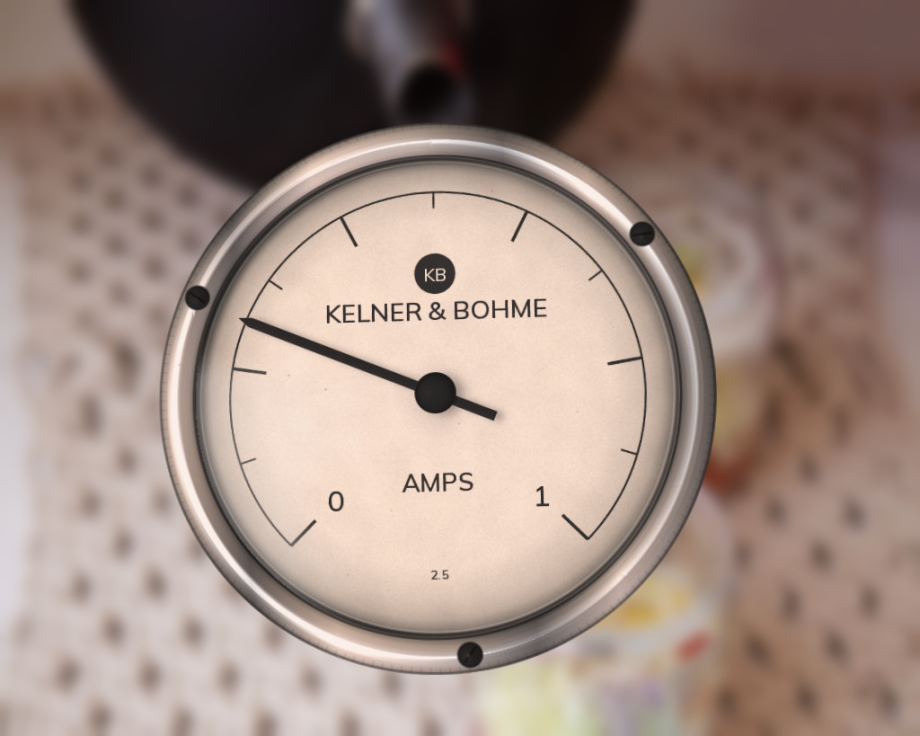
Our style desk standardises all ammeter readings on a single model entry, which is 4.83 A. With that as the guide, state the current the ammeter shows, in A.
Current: 0.25 A
